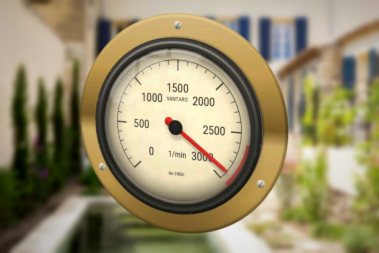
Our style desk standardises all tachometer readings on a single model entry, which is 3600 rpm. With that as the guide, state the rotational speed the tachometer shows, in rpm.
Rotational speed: 2900 rpm
